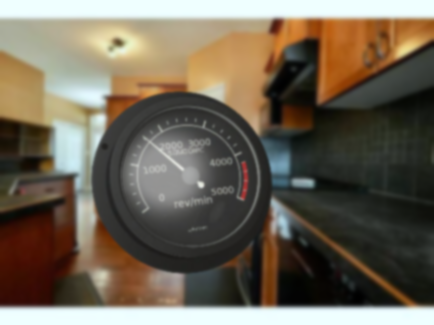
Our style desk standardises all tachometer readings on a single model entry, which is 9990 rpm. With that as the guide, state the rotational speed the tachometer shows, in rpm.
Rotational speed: 1600 rpm
